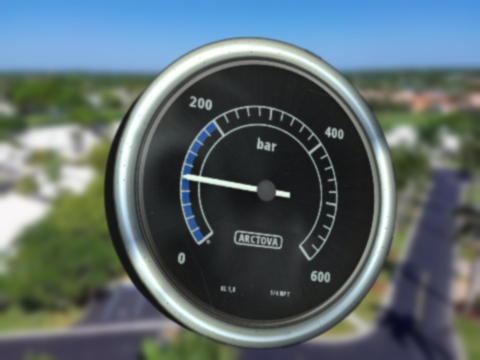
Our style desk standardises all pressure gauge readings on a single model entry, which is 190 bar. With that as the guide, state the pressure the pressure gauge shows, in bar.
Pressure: 100 bar
